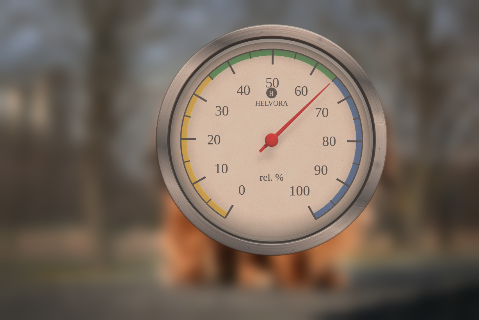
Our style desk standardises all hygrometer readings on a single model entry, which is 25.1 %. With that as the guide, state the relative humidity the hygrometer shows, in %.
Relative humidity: 65 %
